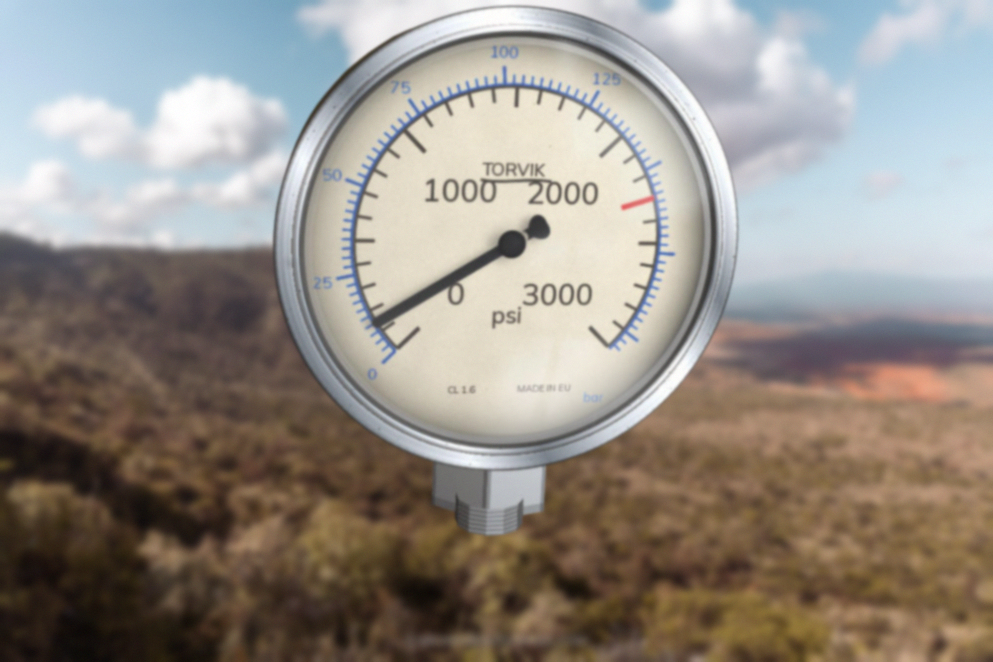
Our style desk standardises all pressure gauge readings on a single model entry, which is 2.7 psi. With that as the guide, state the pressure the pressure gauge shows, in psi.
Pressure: 150 psi
